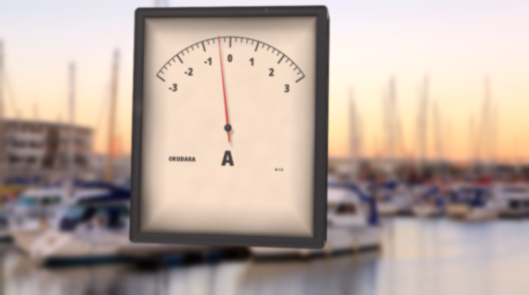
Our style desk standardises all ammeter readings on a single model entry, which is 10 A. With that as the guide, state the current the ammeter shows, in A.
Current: -0.4 A
